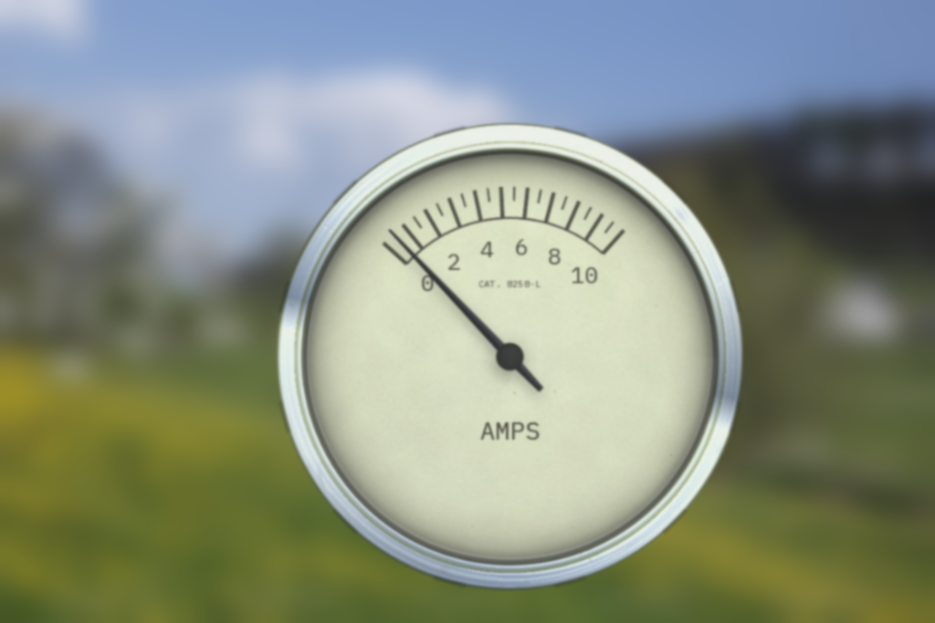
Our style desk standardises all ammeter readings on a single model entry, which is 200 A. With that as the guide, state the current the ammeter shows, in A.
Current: 0.5 A
